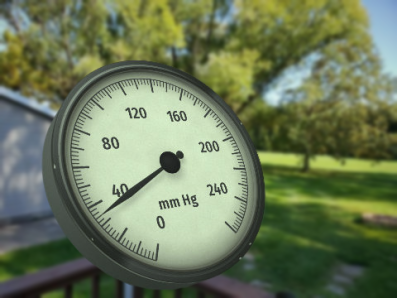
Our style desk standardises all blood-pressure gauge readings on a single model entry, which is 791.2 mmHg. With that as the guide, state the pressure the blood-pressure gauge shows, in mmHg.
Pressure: 34 mmHg
